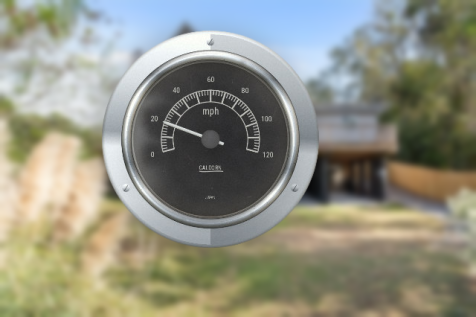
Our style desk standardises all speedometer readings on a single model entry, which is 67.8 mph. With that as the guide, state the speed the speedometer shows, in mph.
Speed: 20 mph
